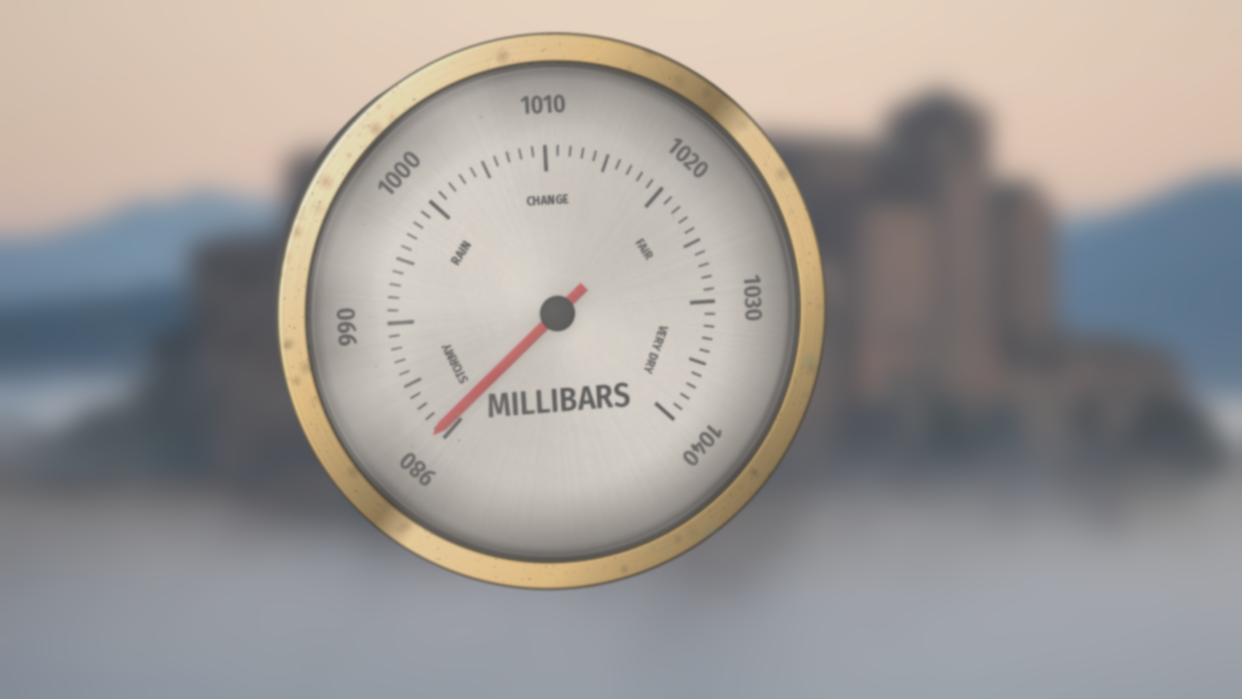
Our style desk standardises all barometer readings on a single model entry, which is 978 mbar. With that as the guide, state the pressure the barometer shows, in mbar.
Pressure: 981 mbar
